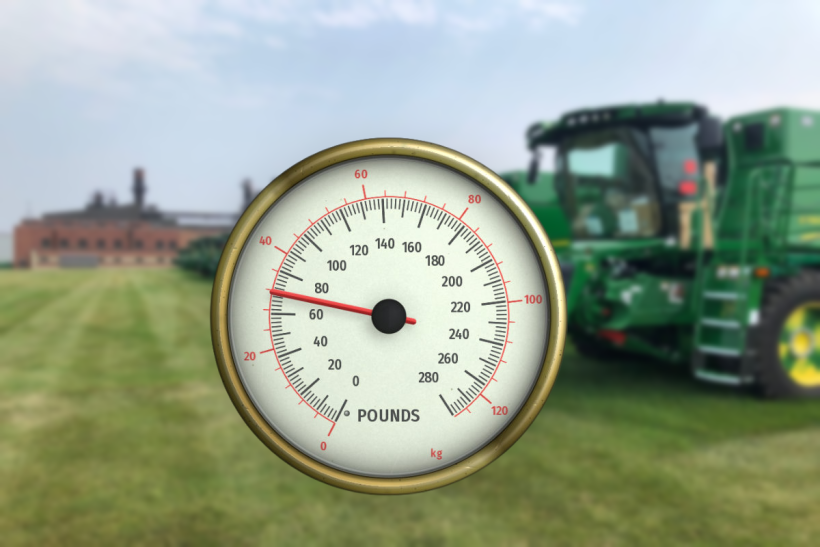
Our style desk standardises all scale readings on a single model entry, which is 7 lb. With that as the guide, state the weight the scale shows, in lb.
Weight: 70 lb
